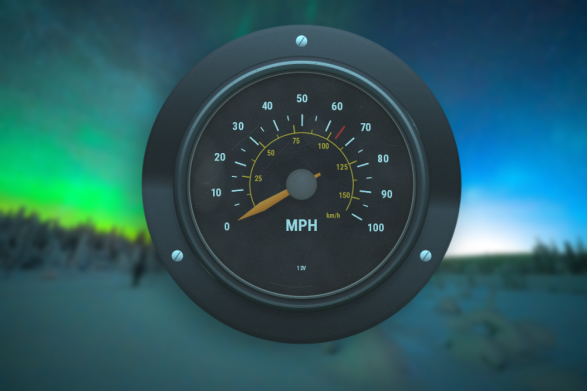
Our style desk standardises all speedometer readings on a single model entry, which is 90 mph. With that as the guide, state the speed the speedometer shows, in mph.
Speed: 0 mph
